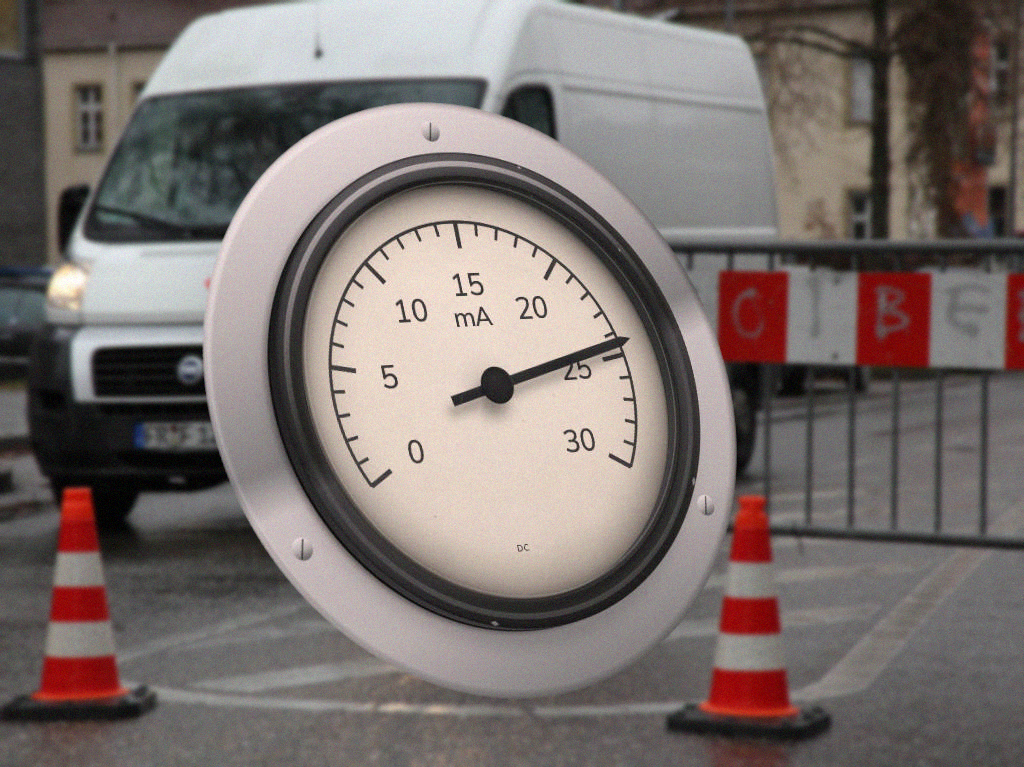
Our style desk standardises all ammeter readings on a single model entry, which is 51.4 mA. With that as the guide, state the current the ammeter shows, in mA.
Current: 24.5 mA
